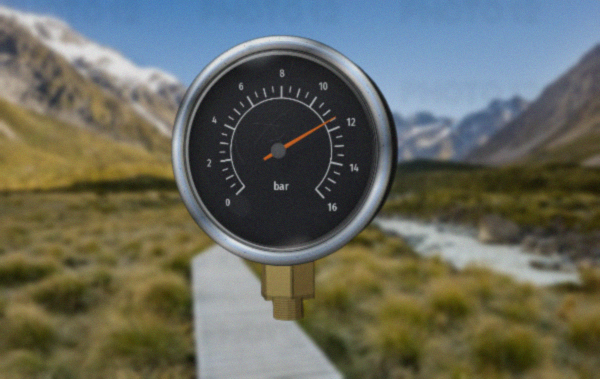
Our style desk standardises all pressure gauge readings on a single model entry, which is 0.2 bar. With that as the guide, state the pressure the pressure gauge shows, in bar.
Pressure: 11.5 bar
